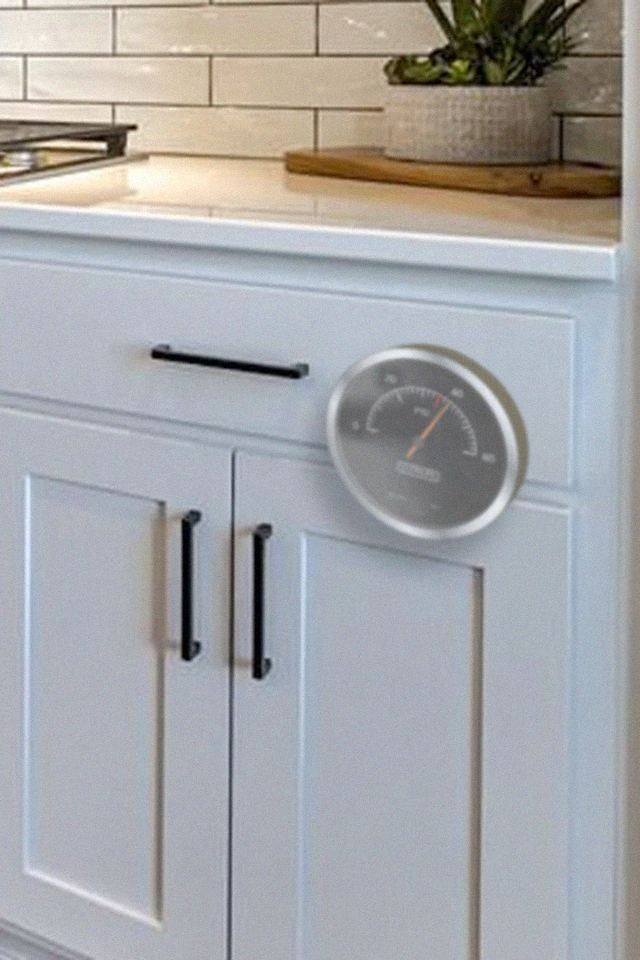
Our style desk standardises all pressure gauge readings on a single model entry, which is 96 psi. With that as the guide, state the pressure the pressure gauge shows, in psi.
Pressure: 40 psi
